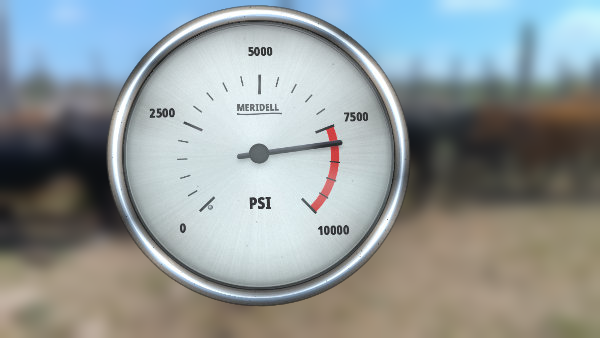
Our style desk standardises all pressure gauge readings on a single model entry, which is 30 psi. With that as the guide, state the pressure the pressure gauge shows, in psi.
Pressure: 8000 psi
